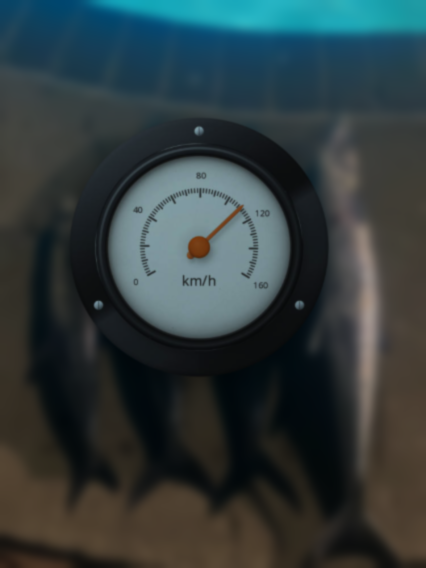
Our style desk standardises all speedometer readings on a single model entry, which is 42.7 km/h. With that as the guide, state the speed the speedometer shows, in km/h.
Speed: 110 km/h
